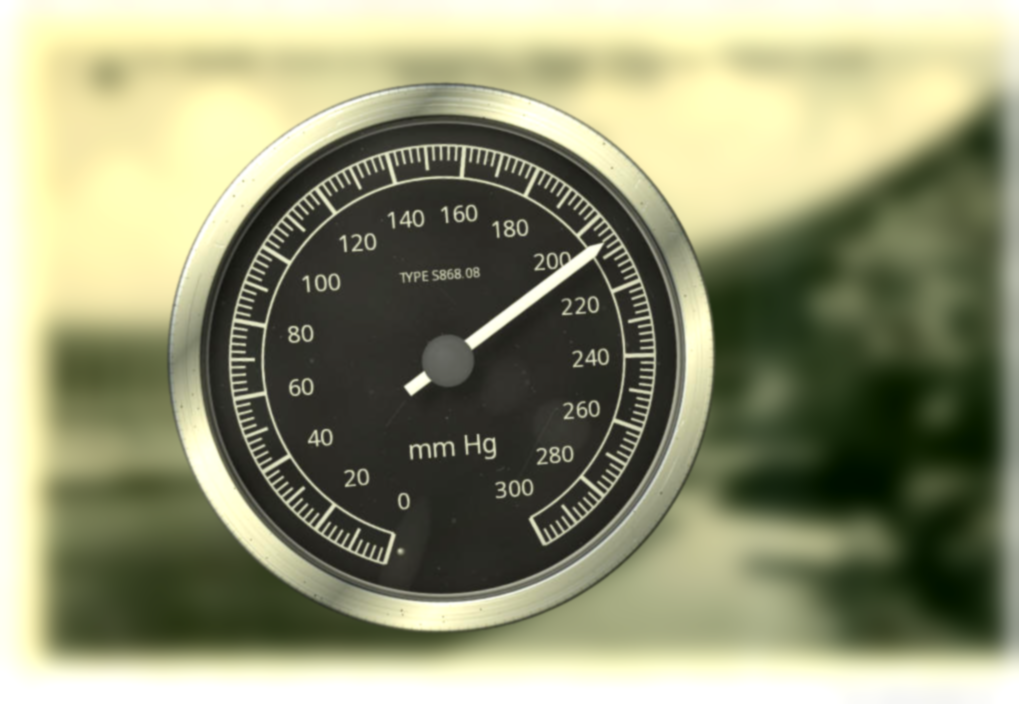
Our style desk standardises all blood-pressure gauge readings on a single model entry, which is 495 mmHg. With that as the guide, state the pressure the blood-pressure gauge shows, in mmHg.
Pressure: 206 mmHg
